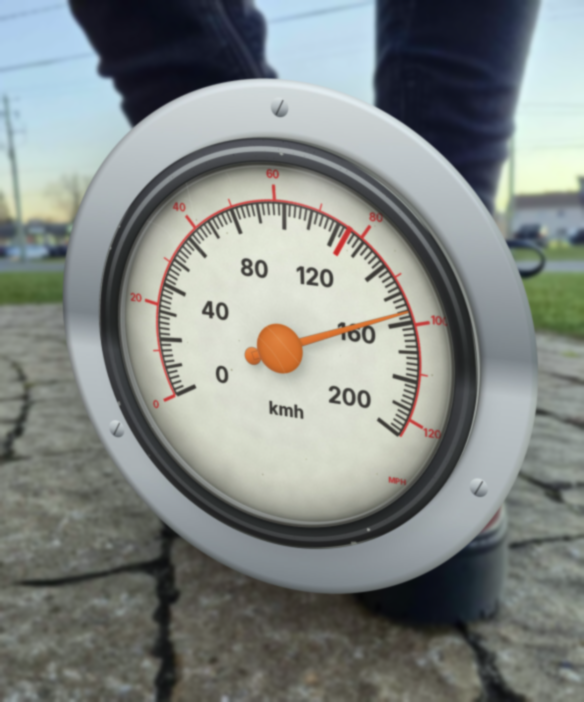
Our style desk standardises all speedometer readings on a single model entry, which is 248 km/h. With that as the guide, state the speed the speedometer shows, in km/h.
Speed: 156 km/h
